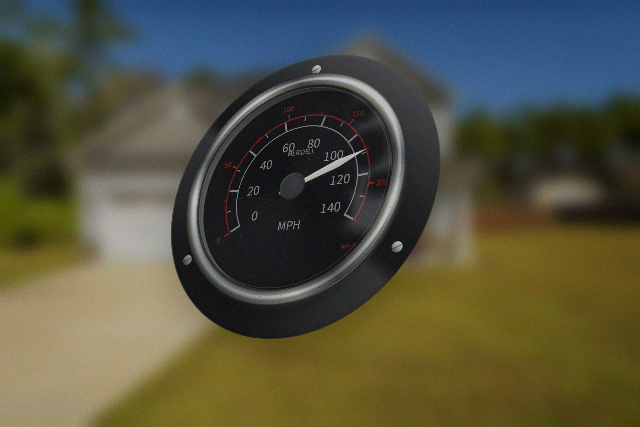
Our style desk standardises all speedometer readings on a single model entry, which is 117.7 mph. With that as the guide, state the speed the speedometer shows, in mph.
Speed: 110 mph
